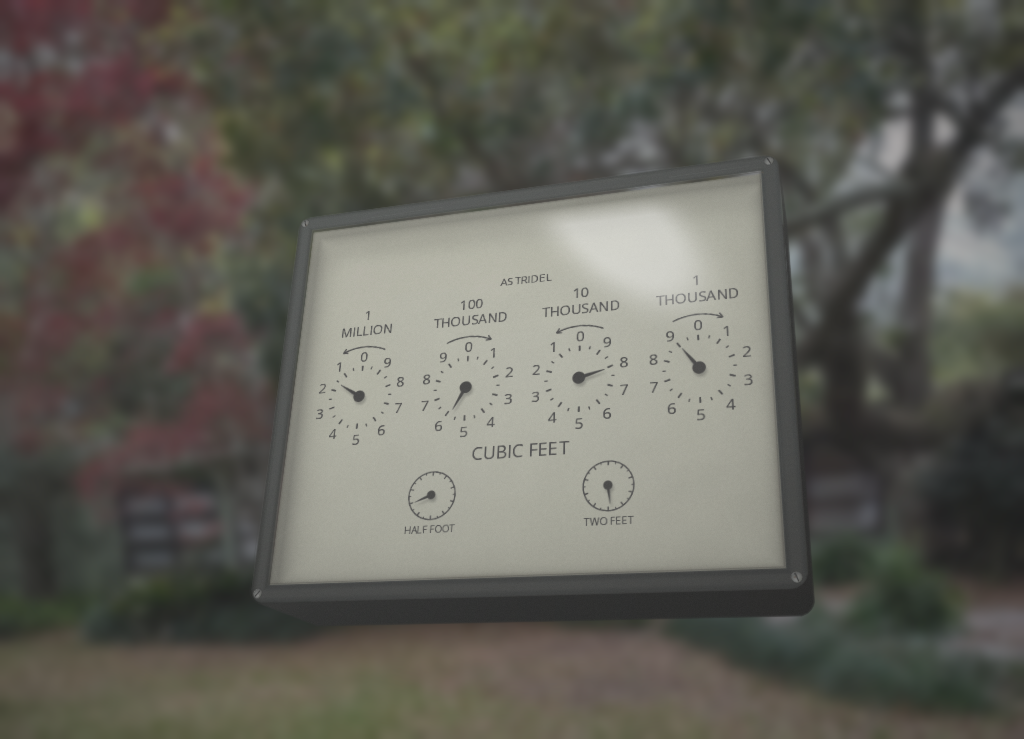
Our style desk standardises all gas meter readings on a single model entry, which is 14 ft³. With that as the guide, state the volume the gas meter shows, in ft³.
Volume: 157900 ft³
